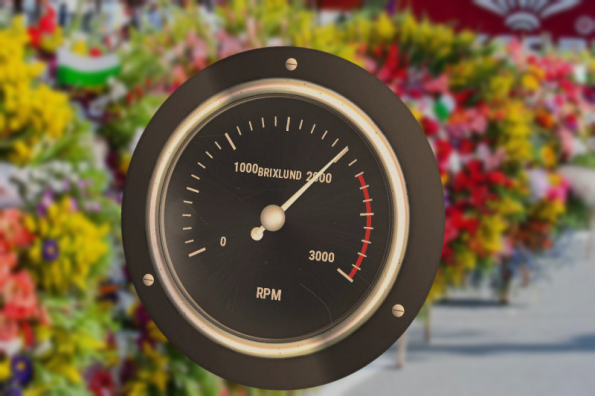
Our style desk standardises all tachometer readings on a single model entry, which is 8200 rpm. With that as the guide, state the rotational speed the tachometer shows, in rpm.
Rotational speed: 2000 rpm
